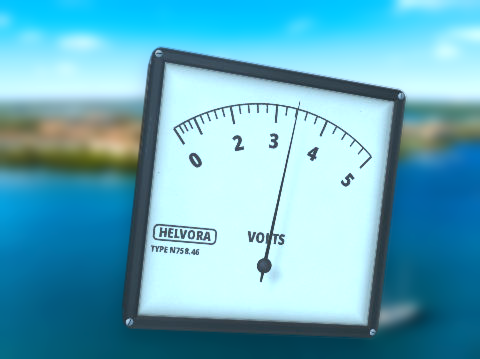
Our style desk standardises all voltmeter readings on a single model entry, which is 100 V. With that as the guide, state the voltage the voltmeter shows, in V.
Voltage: 3.4 V
